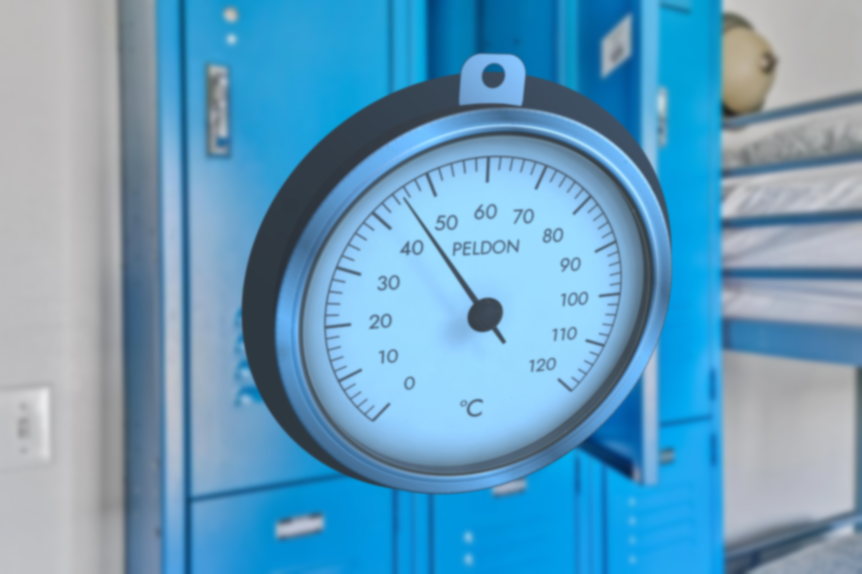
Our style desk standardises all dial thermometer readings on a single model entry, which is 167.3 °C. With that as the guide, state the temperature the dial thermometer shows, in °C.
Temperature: 45 °C
